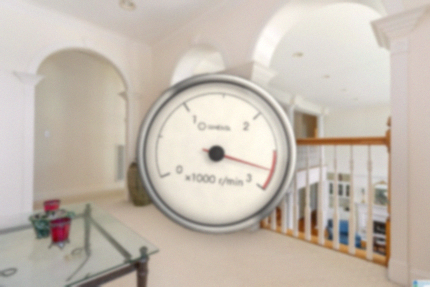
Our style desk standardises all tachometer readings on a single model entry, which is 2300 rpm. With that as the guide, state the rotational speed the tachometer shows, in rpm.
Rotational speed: 2750 rpm
